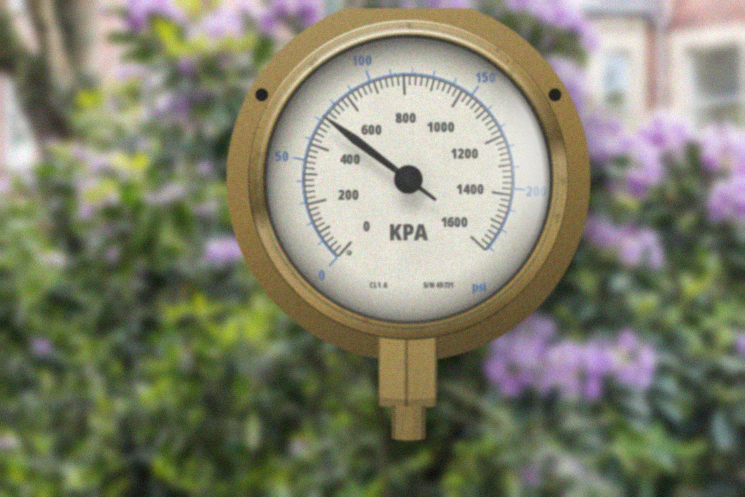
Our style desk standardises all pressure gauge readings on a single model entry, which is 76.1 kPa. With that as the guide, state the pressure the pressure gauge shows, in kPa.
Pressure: 500 kPa
